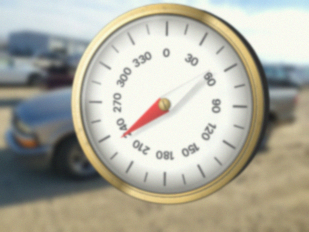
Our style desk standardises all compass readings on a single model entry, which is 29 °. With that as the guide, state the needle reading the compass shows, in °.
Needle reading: 232.5 °
